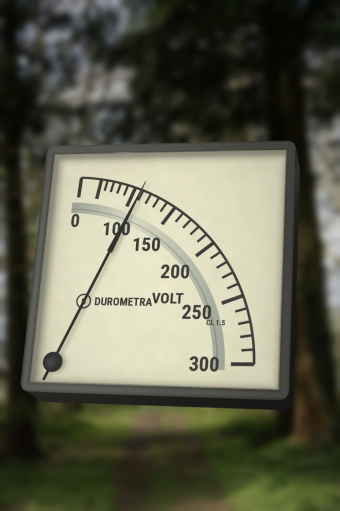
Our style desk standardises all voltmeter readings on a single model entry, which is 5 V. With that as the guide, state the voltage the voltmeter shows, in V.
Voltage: 110 V
